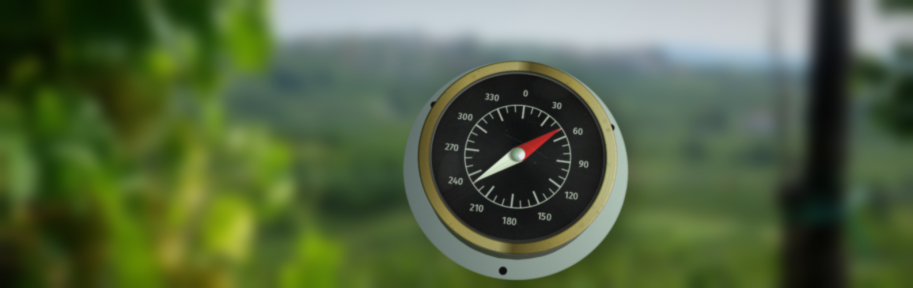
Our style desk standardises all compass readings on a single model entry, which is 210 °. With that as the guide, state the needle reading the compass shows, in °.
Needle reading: 50 °
